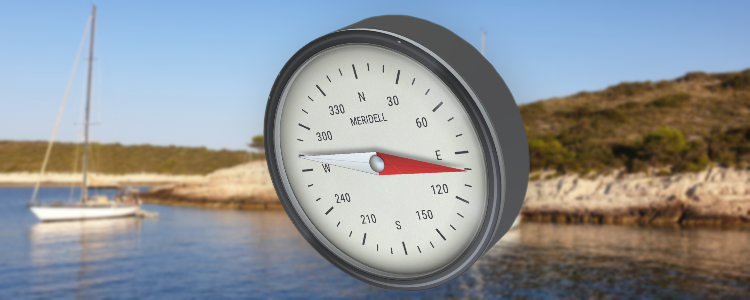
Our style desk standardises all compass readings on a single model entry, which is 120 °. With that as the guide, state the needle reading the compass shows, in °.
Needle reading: 100 °
